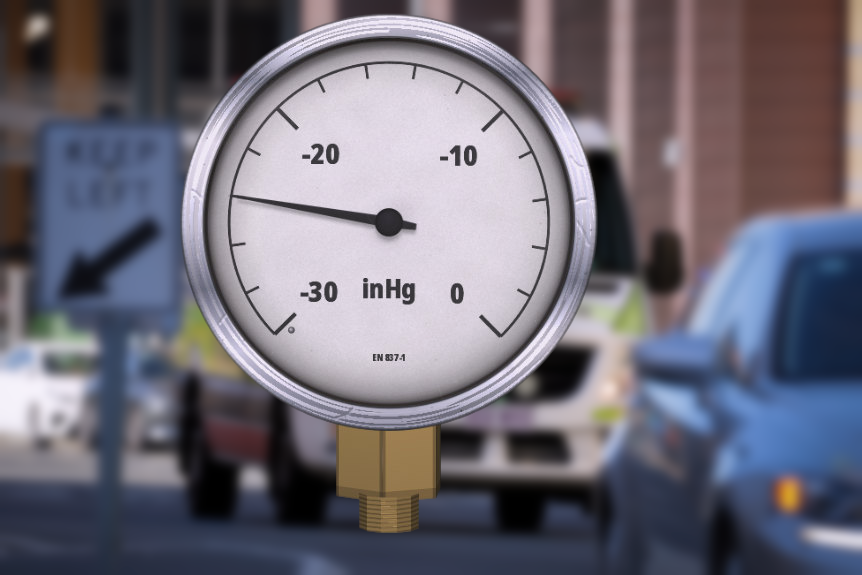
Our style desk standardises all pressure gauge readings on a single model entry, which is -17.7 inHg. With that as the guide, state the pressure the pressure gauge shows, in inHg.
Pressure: -24 inHg
